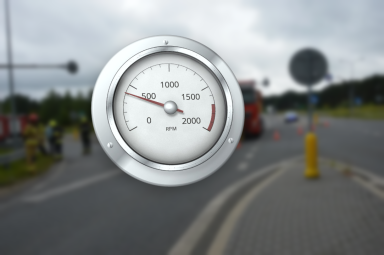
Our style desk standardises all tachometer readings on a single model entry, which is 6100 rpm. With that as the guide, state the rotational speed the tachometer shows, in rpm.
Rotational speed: 400 rpm
